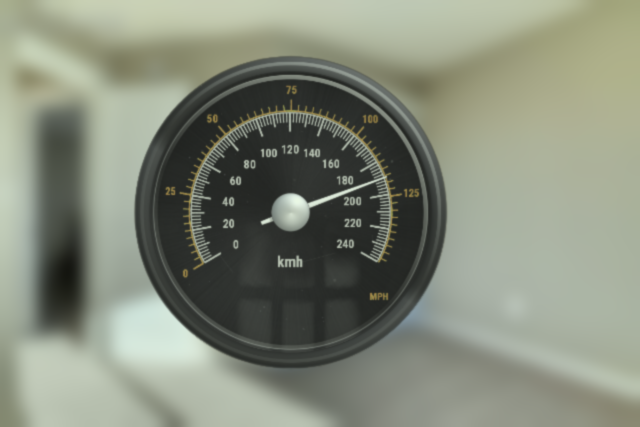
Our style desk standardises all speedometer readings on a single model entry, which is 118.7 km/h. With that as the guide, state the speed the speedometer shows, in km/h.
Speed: 190 km/h
